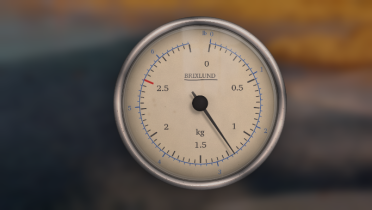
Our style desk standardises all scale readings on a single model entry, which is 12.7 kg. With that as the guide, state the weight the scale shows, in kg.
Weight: 1.2 kg
